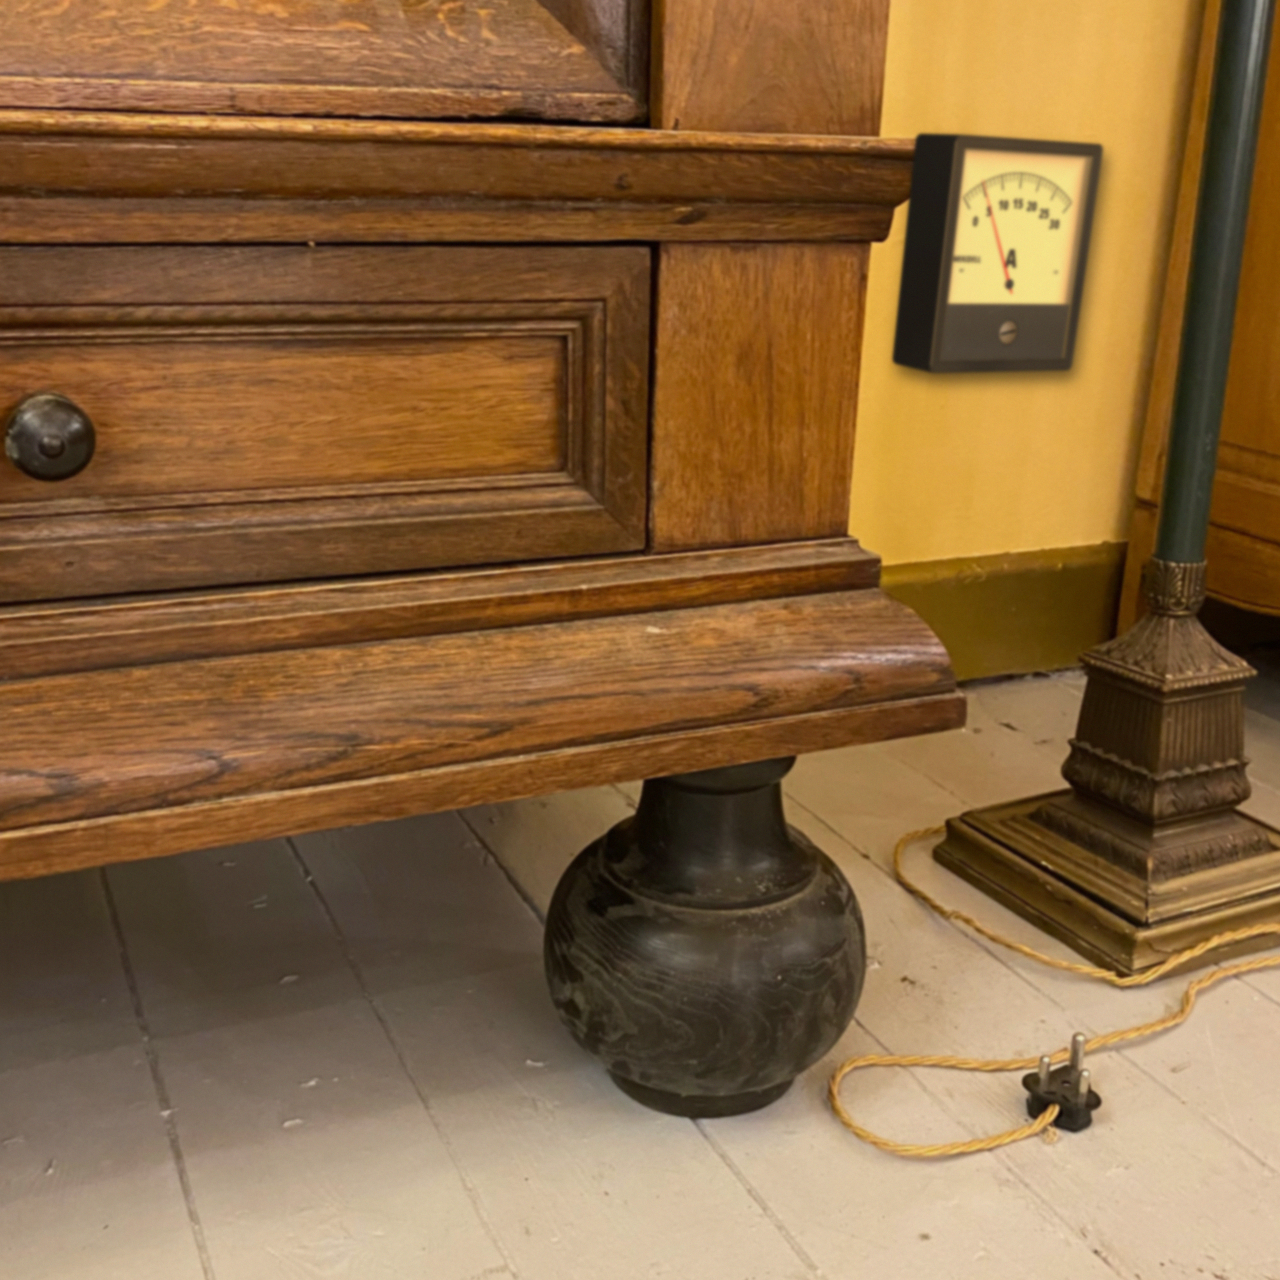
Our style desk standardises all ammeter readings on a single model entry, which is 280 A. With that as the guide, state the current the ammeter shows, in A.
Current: 5 A
